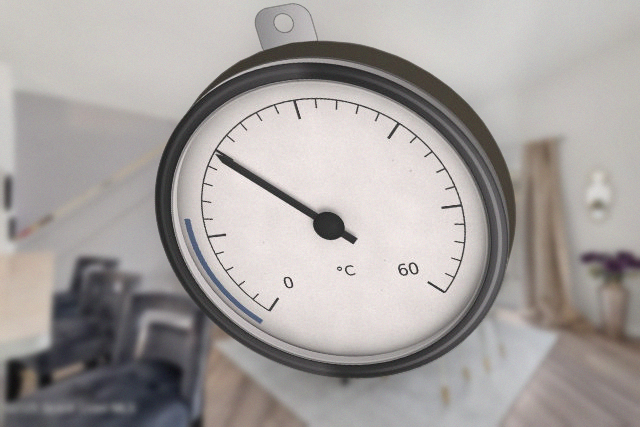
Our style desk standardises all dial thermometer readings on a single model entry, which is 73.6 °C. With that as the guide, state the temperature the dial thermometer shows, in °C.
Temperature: 20 °C
